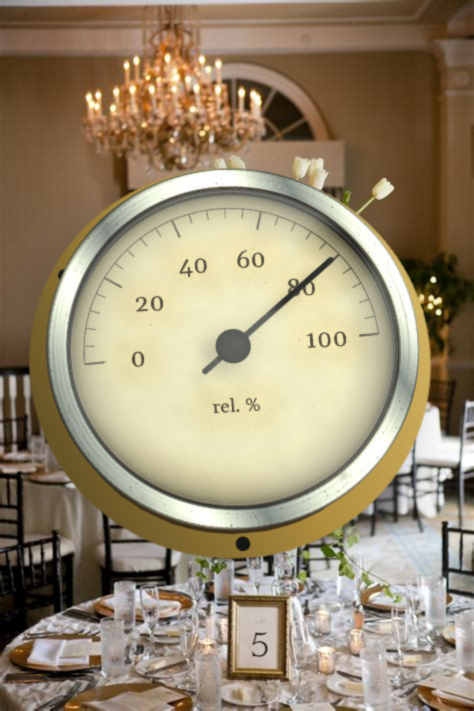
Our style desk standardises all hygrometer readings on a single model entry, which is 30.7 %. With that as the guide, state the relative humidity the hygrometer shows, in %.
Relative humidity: 80 %
